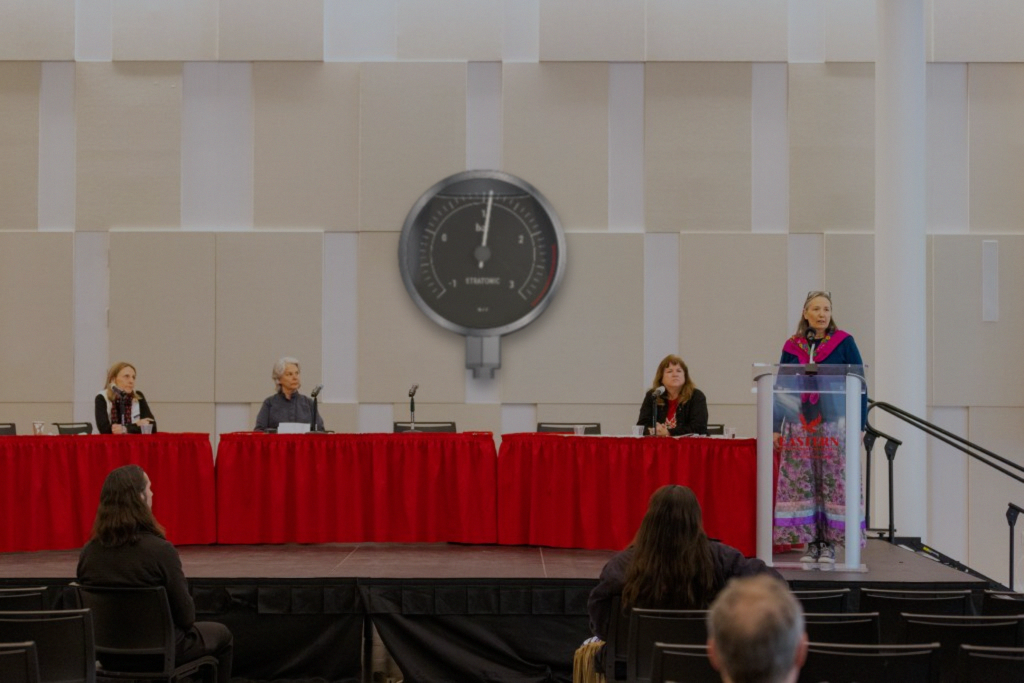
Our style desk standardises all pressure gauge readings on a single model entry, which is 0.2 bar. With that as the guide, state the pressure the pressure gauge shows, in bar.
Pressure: 1.1 bar
